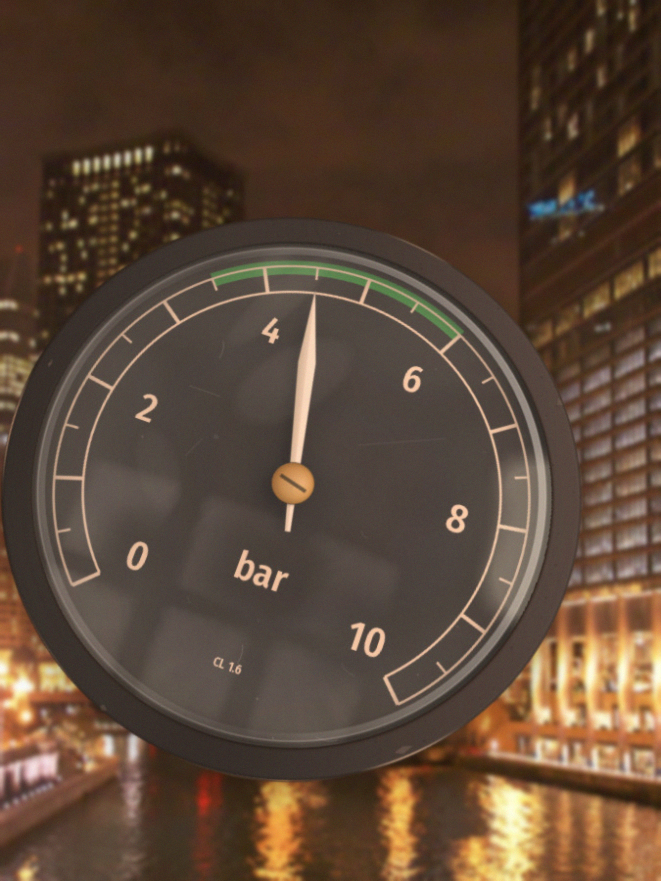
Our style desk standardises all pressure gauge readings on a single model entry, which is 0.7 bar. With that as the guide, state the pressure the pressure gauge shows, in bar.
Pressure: 4.5 bar
